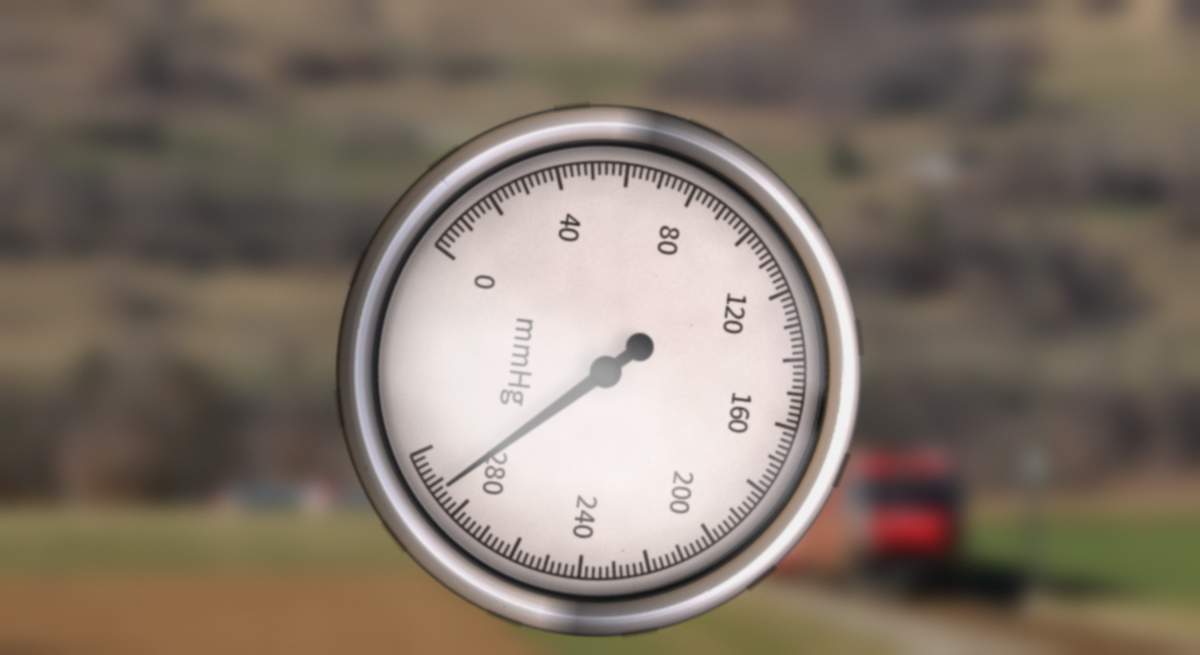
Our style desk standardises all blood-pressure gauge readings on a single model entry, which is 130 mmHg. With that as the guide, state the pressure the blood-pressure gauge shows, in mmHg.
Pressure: 288 mmHg
